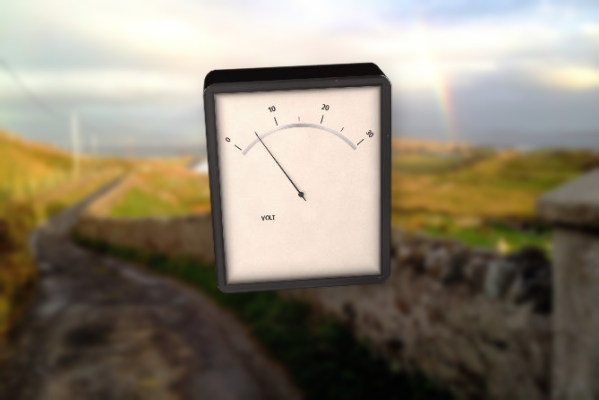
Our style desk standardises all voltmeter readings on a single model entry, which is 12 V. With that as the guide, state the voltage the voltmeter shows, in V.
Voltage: 5 V
